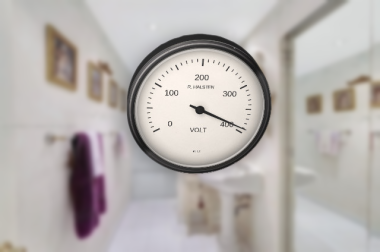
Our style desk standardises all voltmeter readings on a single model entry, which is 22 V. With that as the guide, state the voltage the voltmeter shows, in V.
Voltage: 390 V
